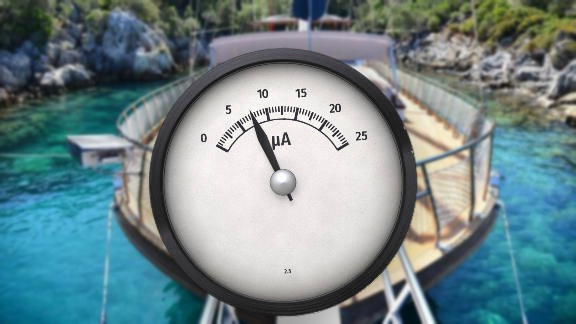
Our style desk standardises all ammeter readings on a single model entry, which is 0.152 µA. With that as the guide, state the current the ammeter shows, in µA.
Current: 7.5 µA
